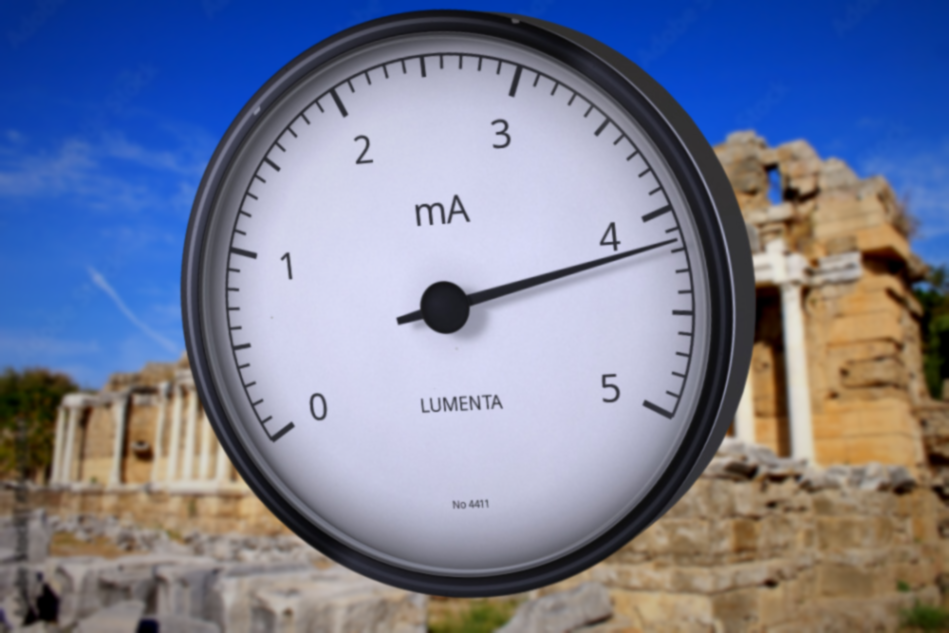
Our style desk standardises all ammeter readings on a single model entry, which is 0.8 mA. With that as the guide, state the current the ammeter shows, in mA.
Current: 4.15 mA
